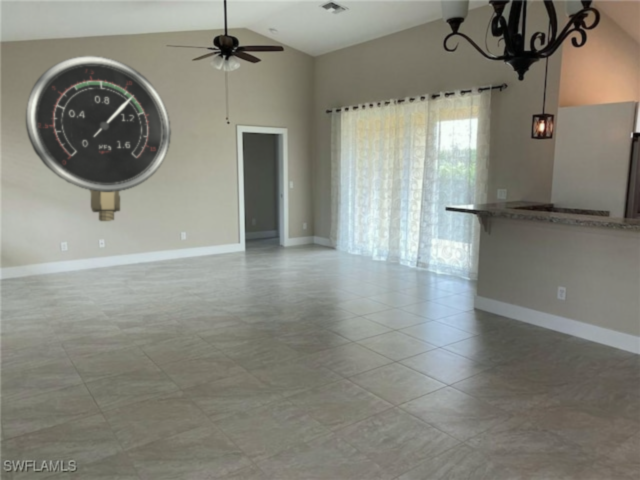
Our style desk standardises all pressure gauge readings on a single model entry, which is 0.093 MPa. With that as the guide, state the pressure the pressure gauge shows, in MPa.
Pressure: 1.05 MPa
